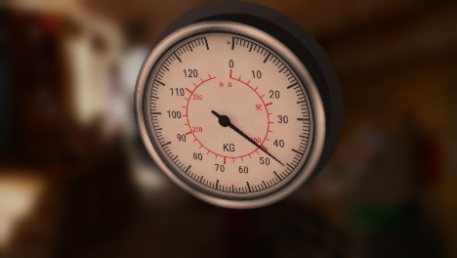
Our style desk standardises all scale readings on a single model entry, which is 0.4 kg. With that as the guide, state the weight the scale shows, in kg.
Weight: 45 kg
